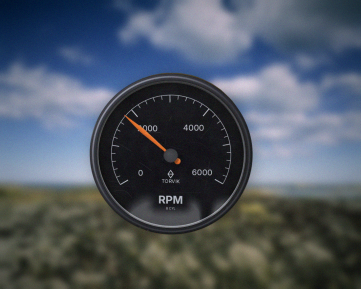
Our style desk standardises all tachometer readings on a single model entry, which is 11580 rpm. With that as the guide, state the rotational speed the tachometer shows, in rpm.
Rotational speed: 1800 rpm
